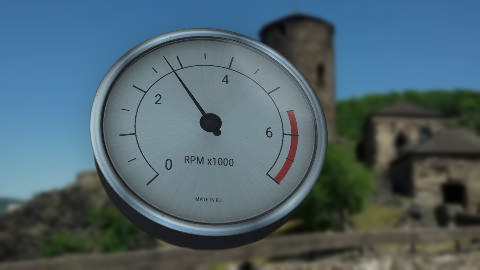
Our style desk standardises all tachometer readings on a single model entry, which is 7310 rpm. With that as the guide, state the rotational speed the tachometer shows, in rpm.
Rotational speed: 2750 rpm
